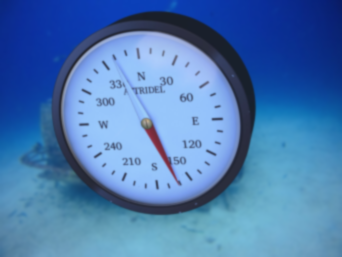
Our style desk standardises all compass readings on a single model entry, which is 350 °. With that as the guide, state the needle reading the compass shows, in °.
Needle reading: 160 °
